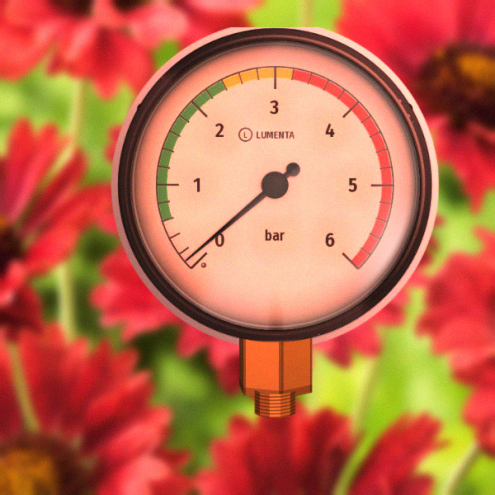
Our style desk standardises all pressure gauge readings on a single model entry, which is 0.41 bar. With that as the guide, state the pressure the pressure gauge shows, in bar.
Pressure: 0.1 bar
